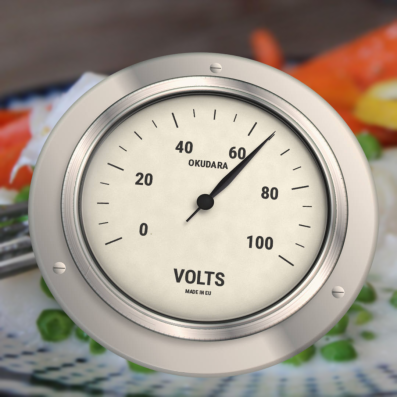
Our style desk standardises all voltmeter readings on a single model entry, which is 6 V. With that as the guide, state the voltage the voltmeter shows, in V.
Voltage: 65 V
